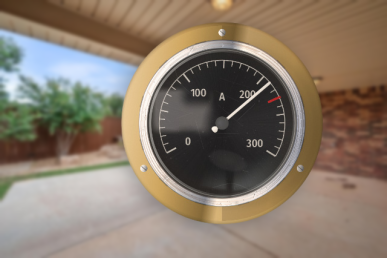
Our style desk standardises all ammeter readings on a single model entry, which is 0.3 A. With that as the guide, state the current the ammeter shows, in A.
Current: 210 A
